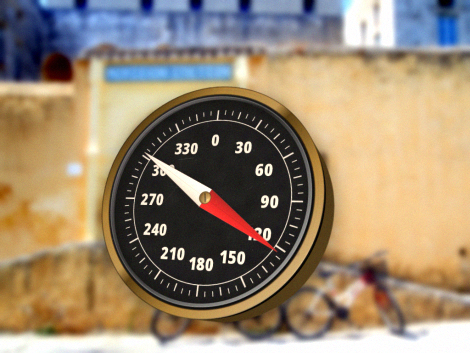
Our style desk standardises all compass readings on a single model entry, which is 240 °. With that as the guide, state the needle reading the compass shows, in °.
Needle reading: 122.5 °
